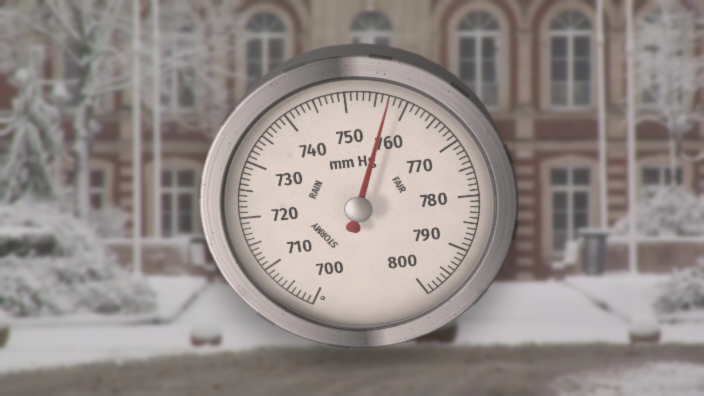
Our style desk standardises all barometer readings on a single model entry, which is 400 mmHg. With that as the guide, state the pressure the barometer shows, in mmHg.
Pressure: 757 mmHg
